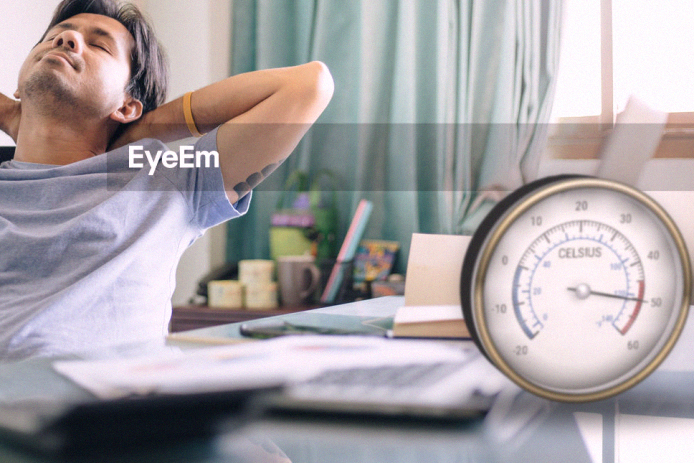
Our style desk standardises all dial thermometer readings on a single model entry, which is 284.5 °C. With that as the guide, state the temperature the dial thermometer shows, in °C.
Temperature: 50 °C
